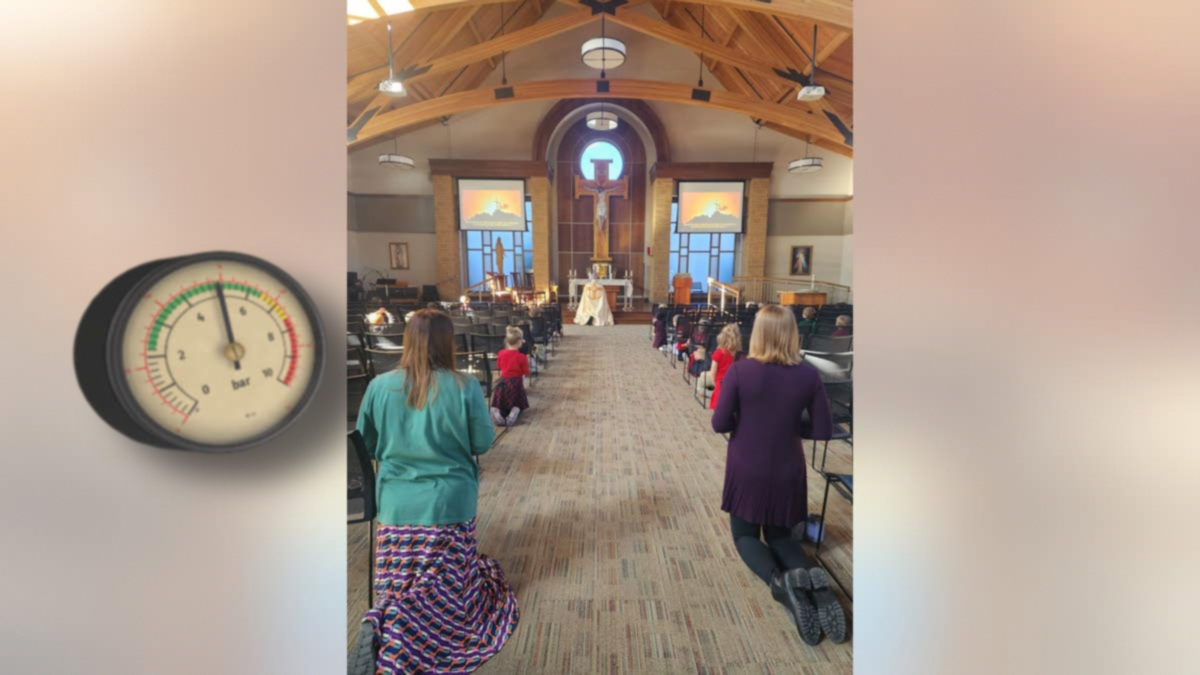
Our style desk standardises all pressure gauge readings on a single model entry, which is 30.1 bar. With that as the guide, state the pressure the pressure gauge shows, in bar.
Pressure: 5 bar
